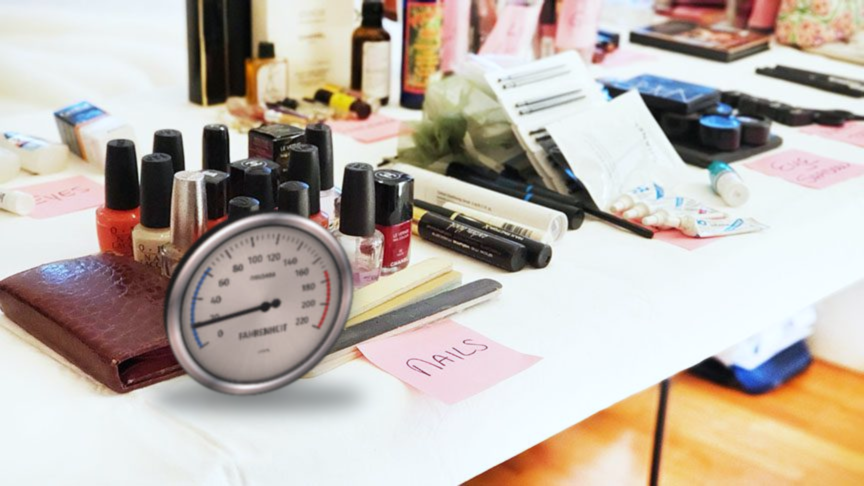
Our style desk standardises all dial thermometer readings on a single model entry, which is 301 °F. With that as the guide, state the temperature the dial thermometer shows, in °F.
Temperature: 20 °F
